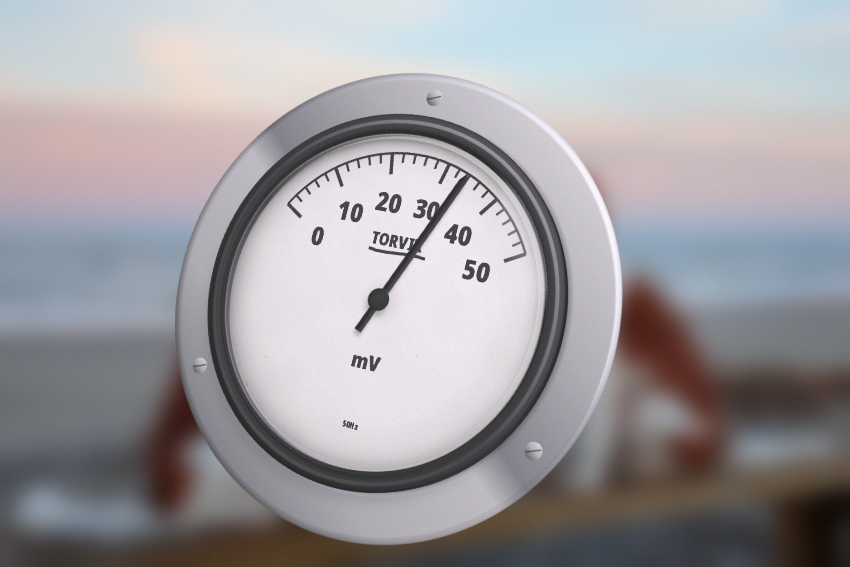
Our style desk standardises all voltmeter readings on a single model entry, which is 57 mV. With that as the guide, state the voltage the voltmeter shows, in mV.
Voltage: 34 mV
